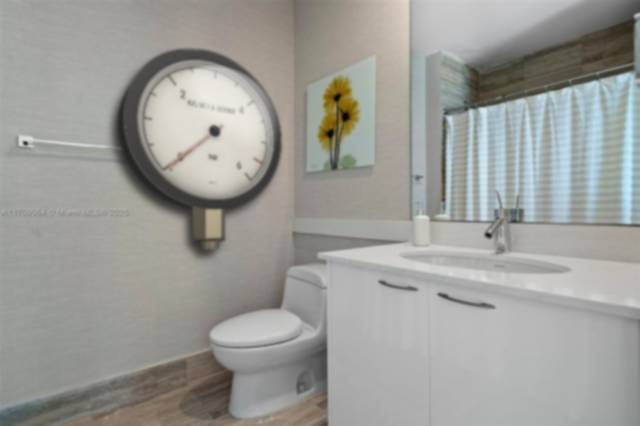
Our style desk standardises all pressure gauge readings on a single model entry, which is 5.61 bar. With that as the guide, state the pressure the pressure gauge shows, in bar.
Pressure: 0 bar
